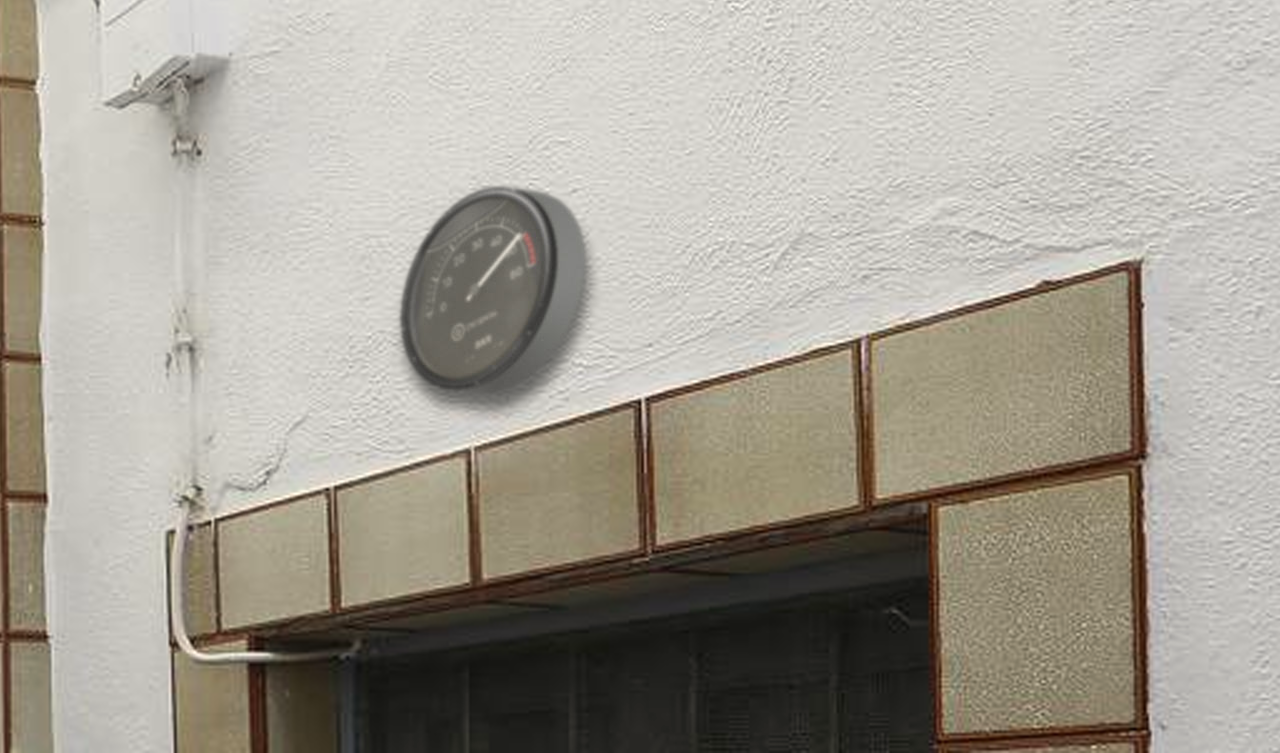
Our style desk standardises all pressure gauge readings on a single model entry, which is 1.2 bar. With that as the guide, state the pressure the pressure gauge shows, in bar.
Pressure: 50 bar
